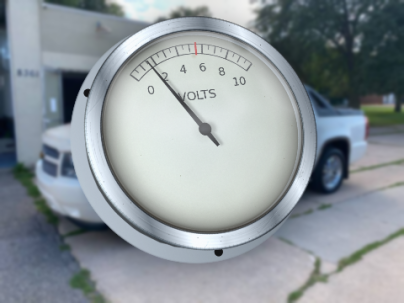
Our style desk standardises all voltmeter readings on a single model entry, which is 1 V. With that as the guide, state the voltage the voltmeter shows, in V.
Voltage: 1.5 V
